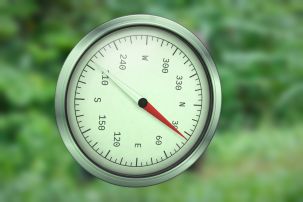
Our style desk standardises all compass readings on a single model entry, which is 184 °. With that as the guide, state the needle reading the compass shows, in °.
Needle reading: 35 °
